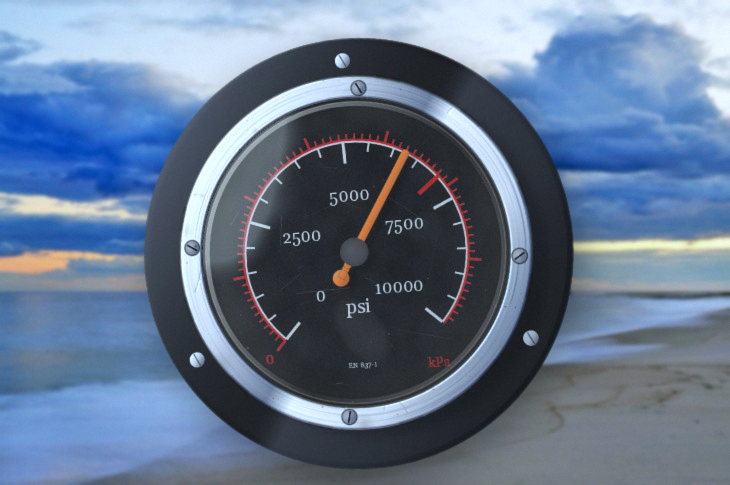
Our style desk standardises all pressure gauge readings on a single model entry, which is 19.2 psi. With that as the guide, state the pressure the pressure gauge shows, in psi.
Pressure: 6250 psi
